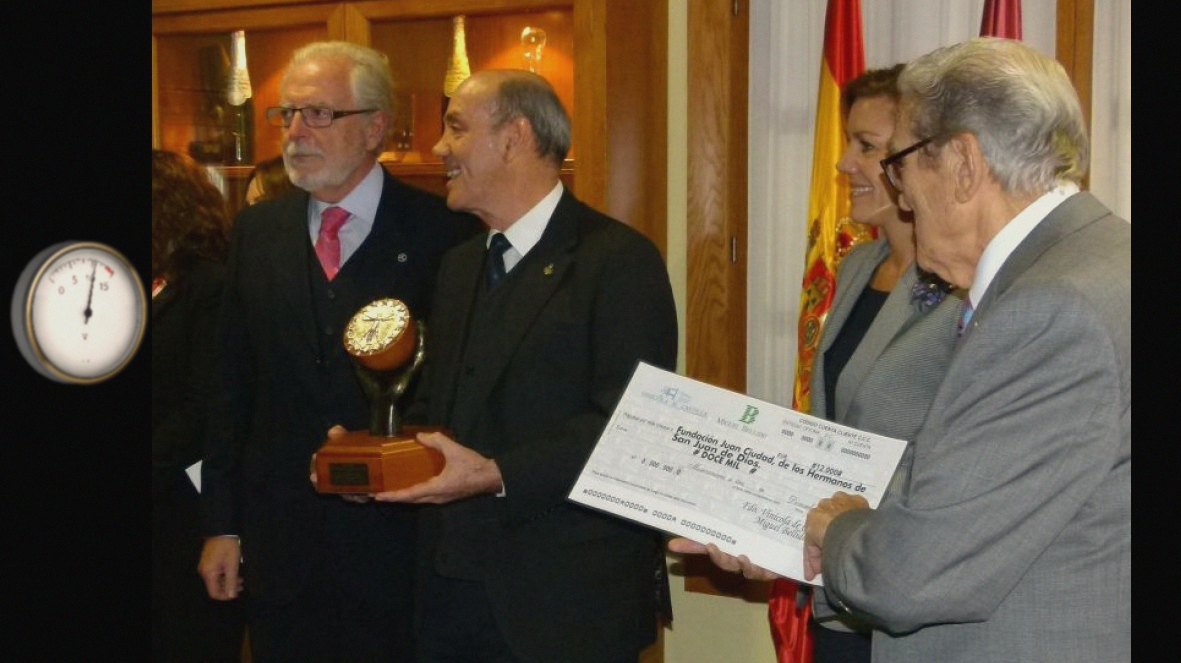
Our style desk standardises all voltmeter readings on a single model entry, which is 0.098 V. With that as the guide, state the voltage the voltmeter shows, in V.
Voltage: 10 V
